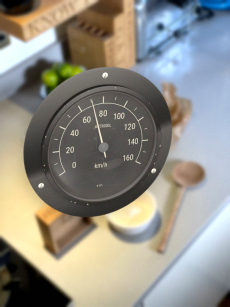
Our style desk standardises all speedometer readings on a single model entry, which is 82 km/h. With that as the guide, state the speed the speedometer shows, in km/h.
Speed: 70 km/h
